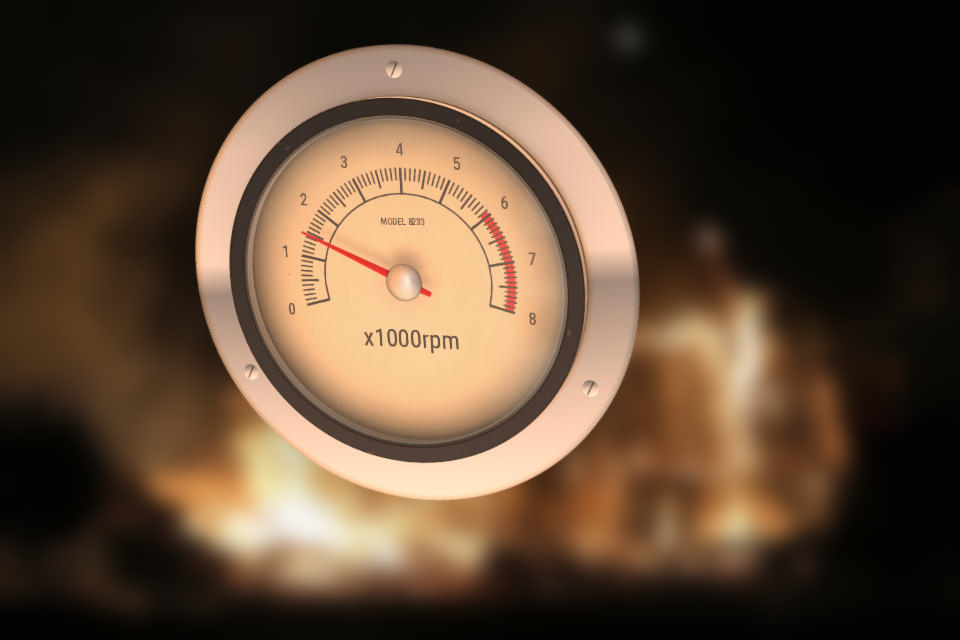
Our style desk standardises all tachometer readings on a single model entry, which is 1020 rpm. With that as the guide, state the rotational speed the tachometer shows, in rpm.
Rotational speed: 1500 rpm
